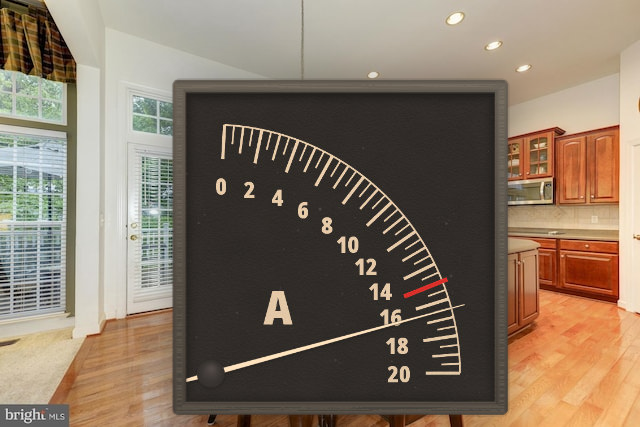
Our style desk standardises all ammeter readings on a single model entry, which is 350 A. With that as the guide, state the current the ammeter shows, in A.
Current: 16.5 A
